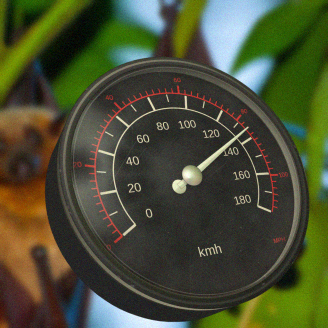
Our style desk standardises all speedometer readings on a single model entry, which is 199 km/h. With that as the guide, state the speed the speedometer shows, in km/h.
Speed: 135 km/h
